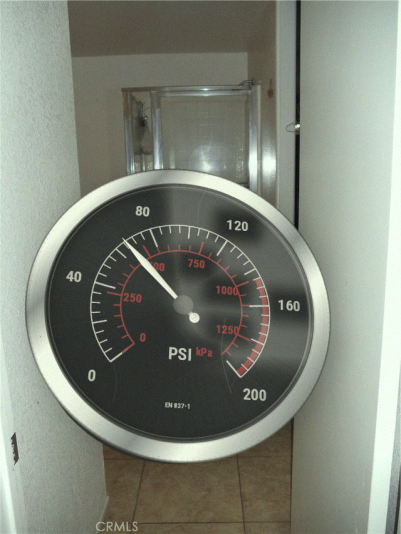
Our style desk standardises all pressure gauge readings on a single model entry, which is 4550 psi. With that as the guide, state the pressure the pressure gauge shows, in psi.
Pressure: 65 psi
